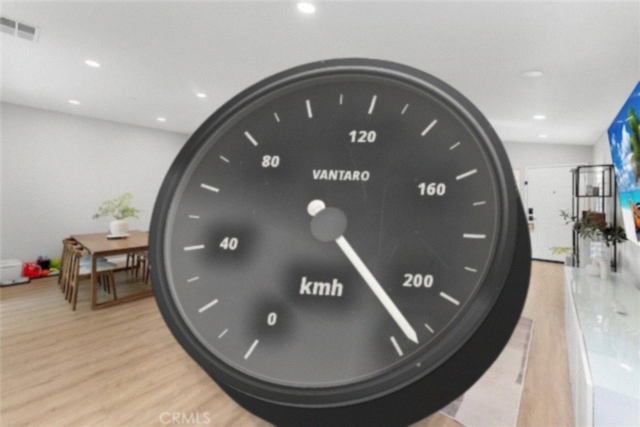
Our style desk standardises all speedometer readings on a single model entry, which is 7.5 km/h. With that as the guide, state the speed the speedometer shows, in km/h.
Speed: 215 km/h
